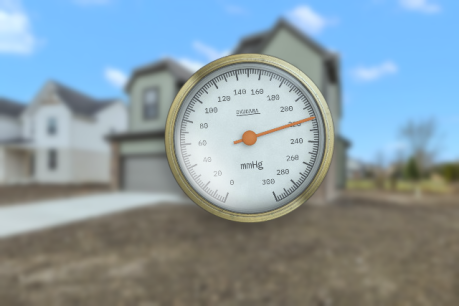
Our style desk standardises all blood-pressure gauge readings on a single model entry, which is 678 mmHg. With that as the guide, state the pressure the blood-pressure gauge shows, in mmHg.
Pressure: 220 mmHg
